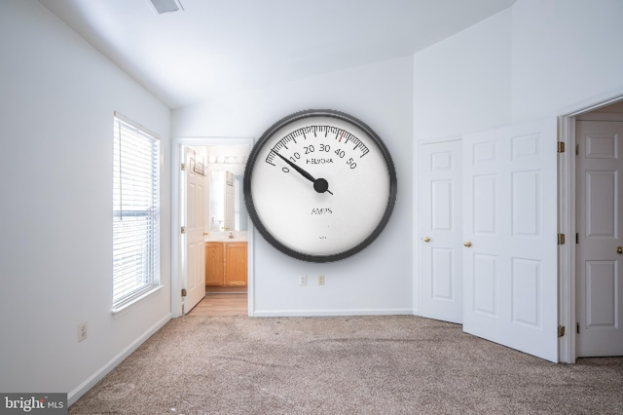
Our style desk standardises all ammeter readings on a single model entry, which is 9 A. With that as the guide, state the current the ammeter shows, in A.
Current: 5 A
